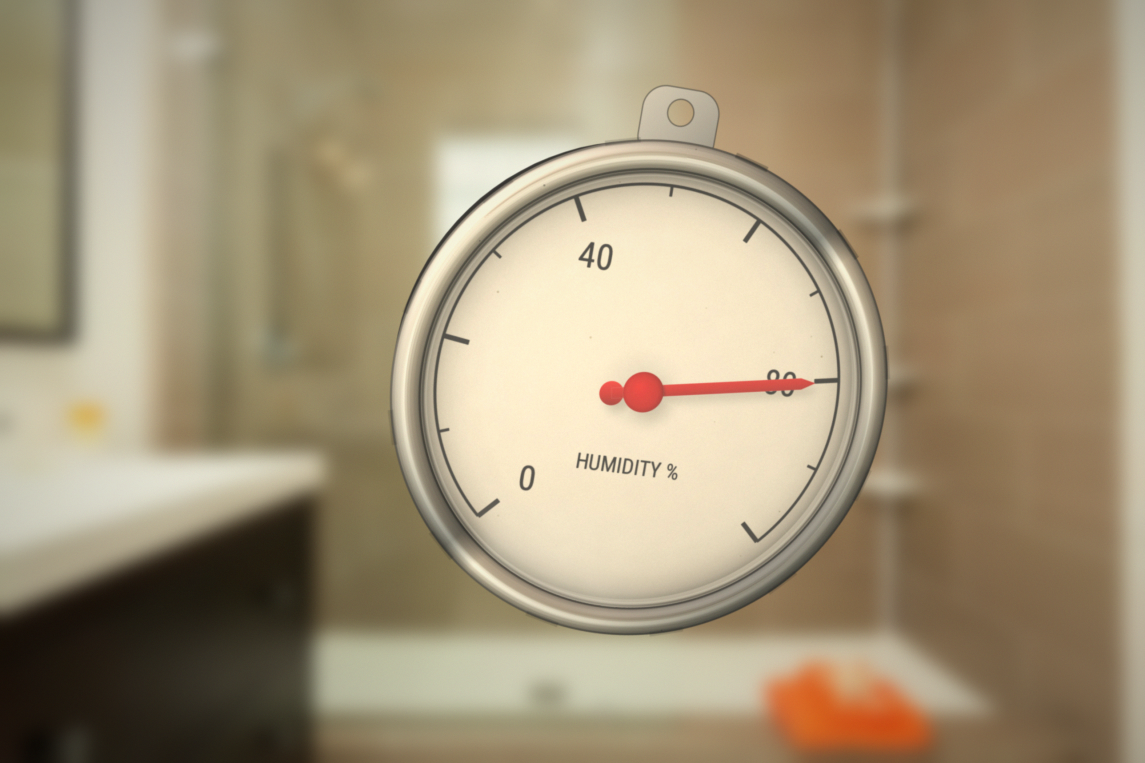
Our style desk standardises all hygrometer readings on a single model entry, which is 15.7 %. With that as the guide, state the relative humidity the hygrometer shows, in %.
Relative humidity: 80 %
